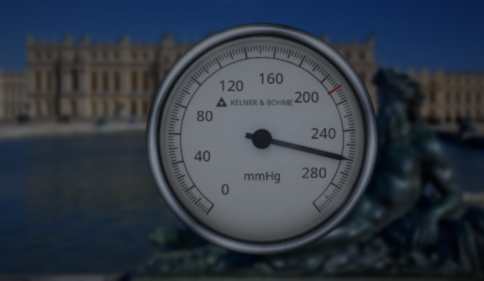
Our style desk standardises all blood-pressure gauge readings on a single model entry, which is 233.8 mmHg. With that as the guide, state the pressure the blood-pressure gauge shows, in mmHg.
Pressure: 260 mmHg
